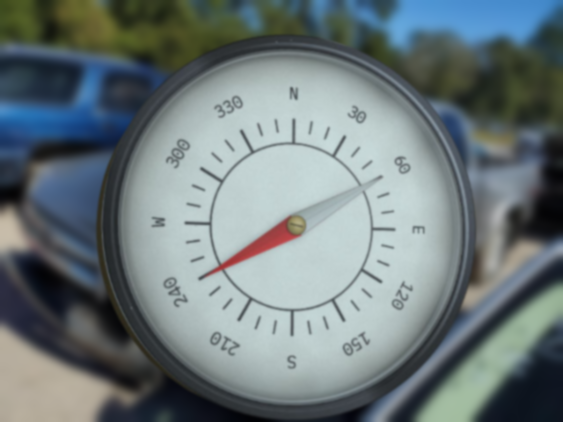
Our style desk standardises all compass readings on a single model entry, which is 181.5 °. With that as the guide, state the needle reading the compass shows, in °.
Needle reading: 240 °
